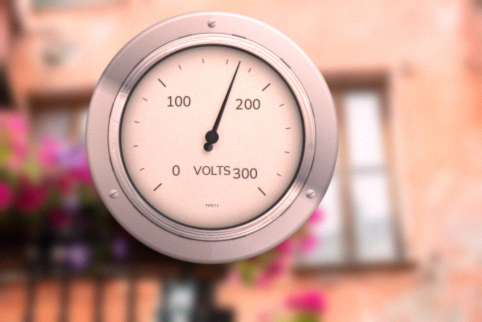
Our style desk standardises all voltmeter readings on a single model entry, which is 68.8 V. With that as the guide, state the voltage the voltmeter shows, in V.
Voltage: 170 V
